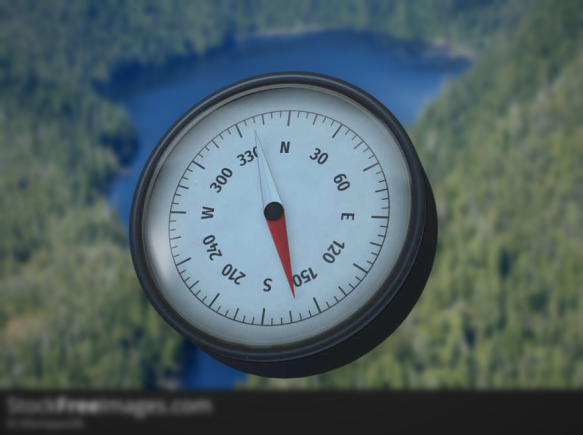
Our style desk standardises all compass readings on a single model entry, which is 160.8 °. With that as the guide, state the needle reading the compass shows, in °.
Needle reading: 160 °
